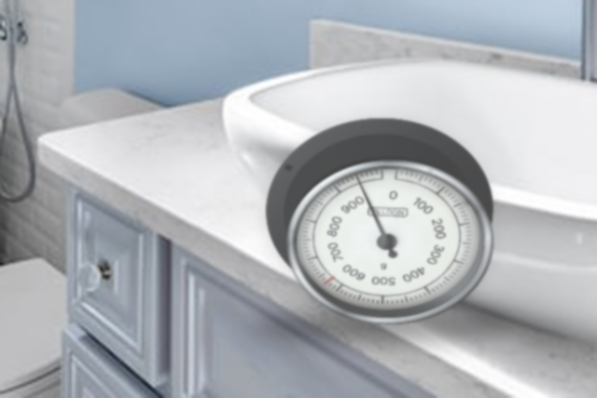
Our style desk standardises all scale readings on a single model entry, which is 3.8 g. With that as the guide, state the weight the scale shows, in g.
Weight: 950 g
